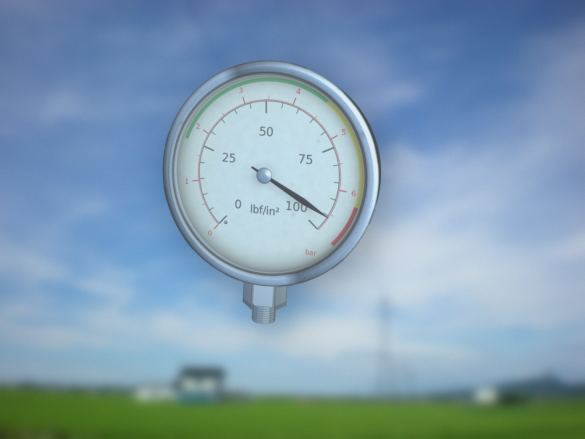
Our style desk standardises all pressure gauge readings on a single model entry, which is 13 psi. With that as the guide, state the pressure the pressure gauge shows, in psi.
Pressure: 95 psi
